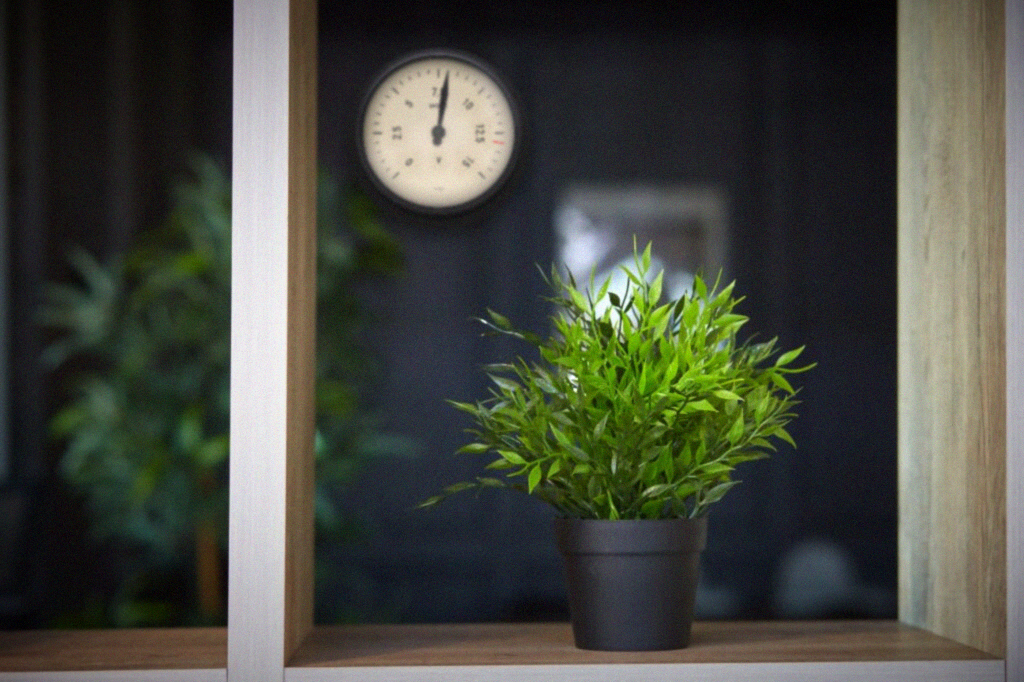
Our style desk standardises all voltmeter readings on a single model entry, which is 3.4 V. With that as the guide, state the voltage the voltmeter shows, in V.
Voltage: 8 V
